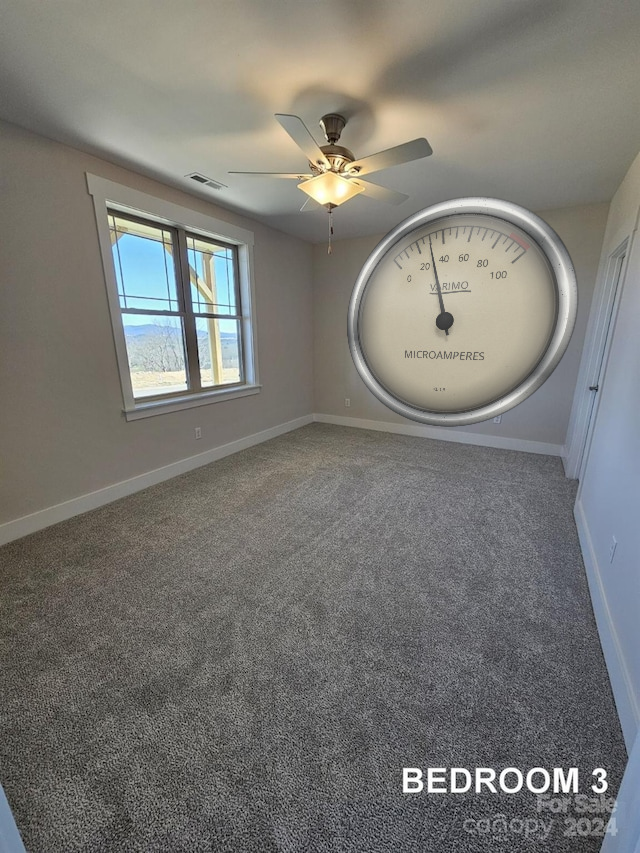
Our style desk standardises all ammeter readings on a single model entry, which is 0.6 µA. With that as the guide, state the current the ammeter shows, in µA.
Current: 30 µA
